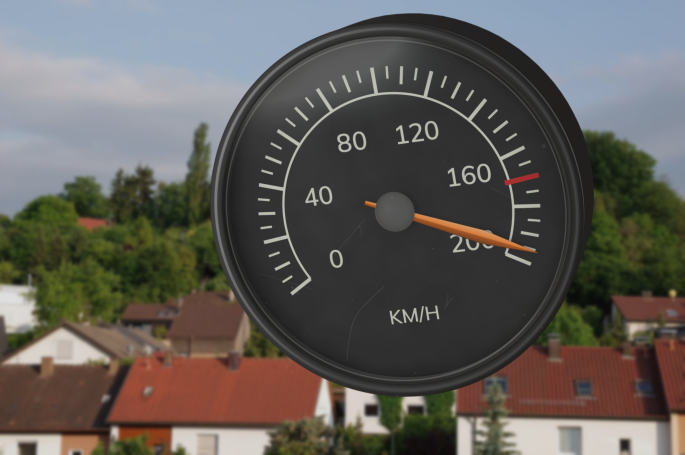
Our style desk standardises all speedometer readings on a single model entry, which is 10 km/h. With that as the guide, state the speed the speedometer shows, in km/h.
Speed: 195 km/h
